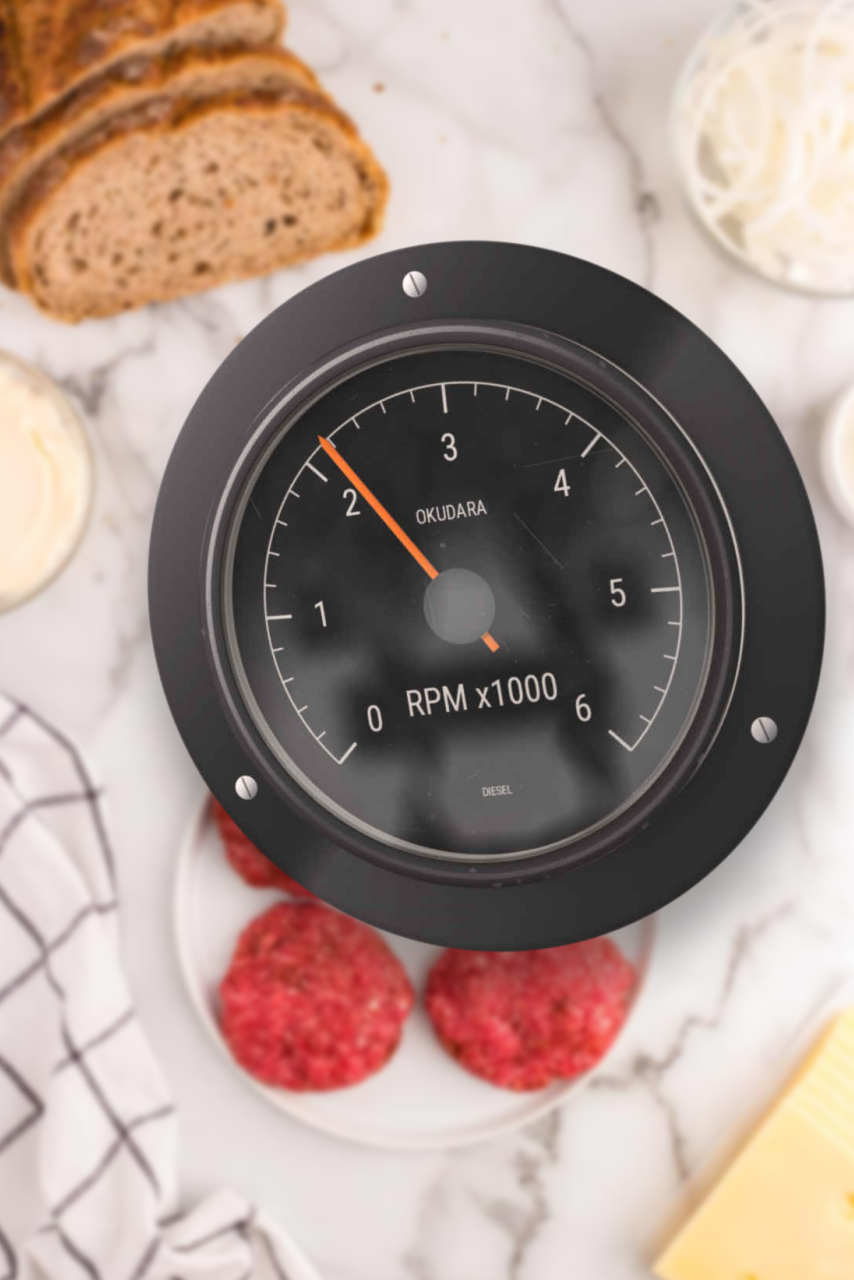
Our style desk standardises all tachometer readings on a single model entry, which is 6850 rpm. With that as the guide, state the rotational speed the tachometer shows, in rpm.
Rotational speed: 2200 rpm
